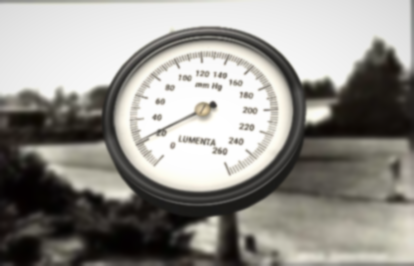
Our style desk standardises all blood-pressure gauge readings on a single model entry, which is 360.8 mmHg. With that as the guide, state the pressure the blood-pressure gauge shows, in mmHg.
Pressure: 20 mmHg
